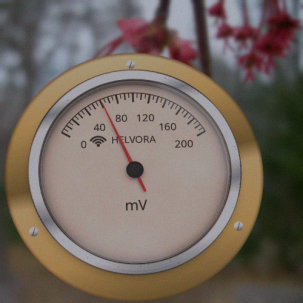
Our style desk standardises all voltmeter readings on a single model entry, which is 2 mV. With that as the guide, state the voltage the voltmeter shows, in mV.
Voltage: 60 mV
